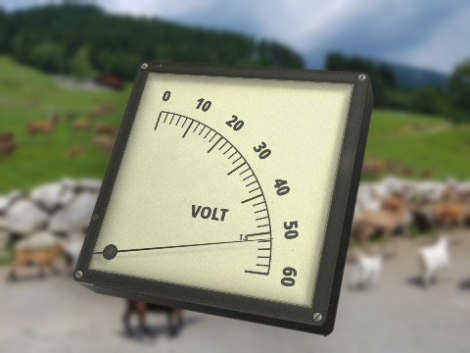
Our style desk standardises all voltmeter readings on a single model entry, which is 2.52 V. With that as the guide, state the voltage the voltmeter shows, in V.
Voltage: 52 V
